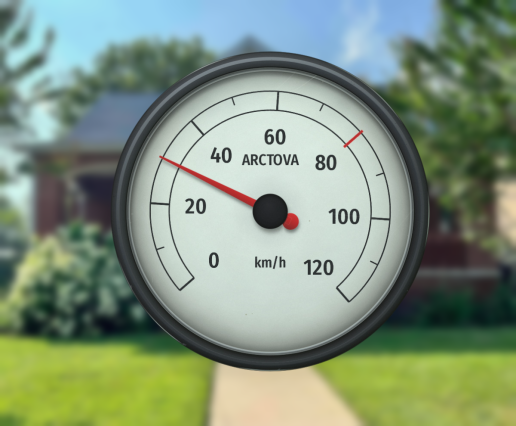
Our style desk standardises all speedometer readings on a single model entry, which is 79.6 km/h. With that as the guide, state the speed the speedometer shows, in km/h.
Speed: 30 km/h
